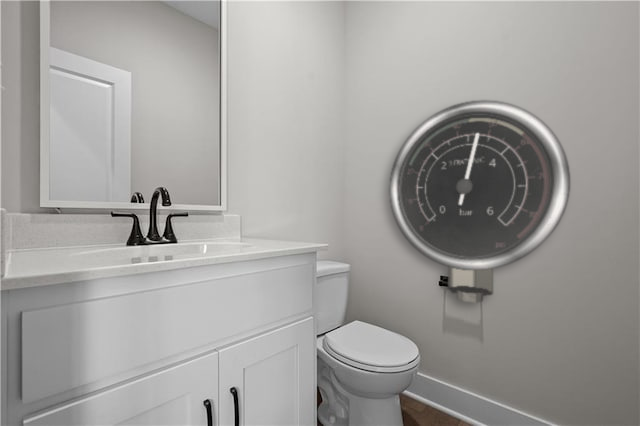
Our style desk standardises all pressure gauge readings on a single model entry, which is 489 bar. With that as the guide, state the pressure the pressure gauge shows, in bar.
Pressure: 3.25 bar
